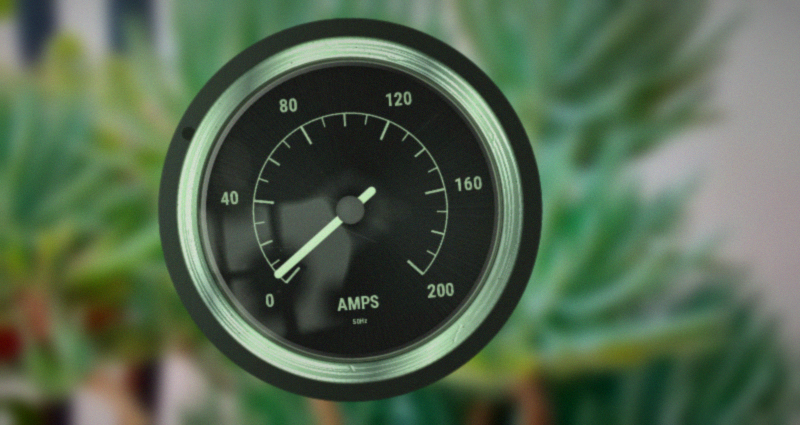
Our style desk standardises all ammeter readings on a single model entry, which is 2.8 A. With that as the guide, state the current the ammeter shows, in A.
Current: 5 A
